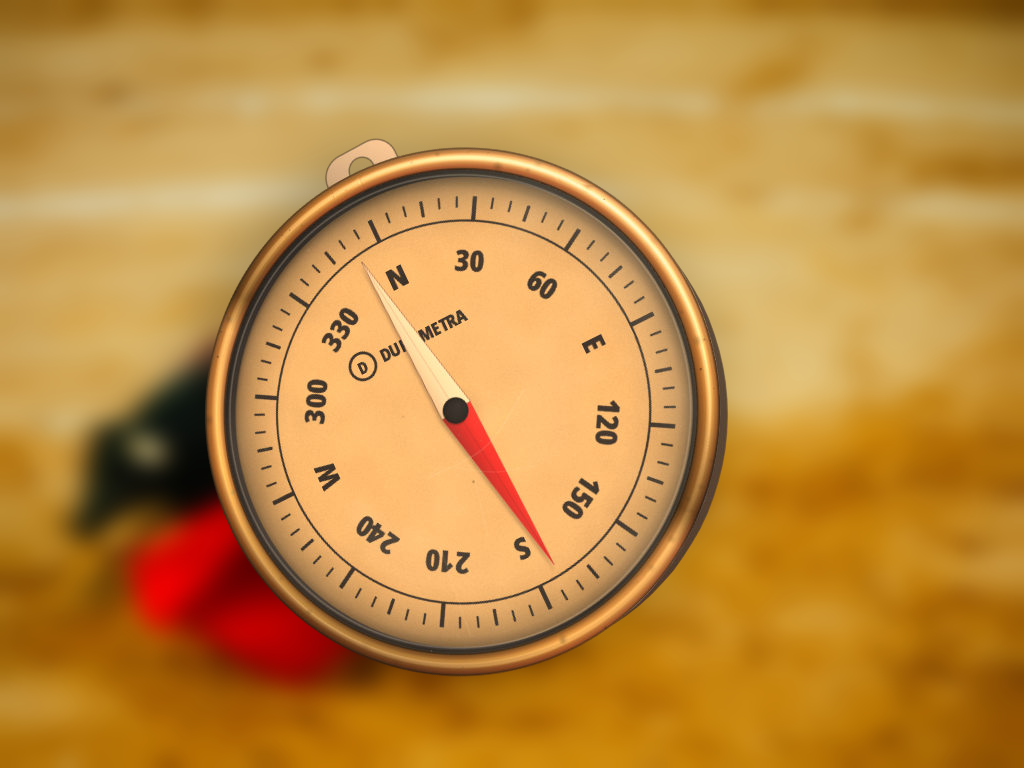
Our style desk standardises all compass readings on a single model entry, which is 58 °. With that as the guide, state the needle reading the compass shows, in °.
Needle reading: 172.5 °
